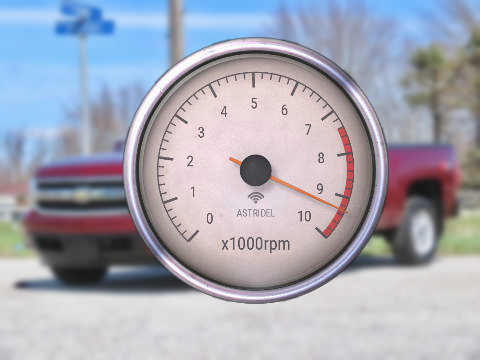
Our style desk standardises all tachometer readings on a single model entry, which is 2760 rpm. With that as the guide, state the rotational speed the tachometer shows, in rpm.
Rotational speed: 9300 rpm
